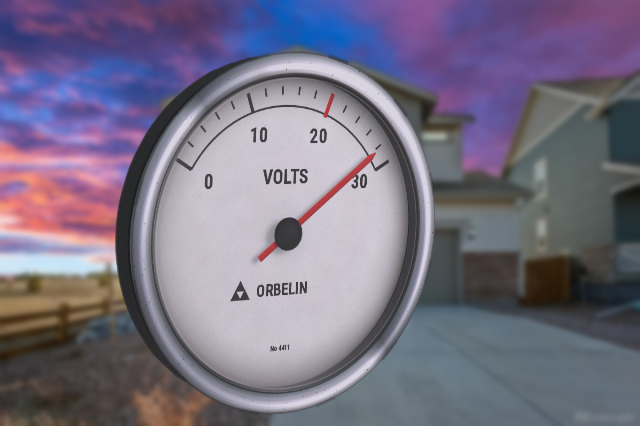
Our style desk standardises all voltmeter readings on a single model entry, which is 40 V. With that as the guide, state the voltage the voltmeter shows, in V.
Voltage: 28 V
